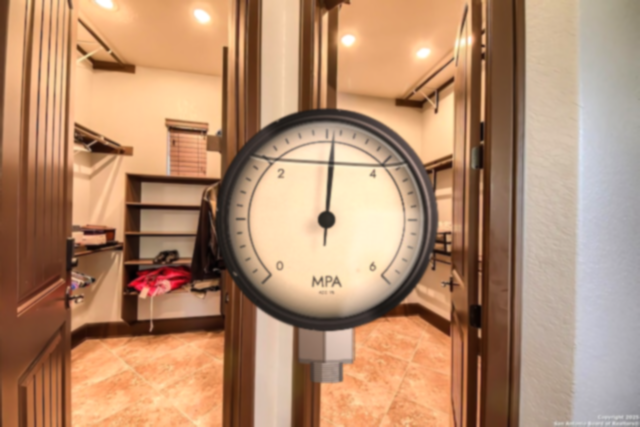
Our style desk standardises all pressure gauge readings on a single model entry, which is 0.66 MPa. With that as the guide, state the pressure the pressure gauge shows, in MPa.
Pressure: 3.1 MPa
